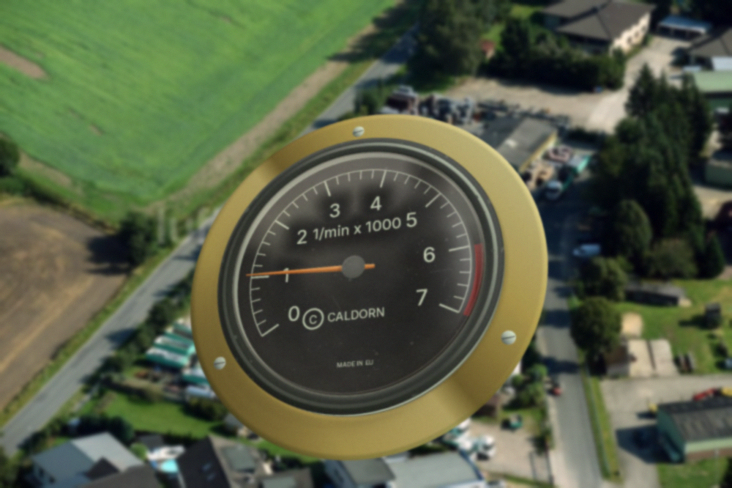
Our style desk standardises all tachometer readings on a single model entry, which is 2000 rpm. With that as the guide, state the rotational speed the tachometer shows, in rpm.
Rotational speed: 1000 rpm
